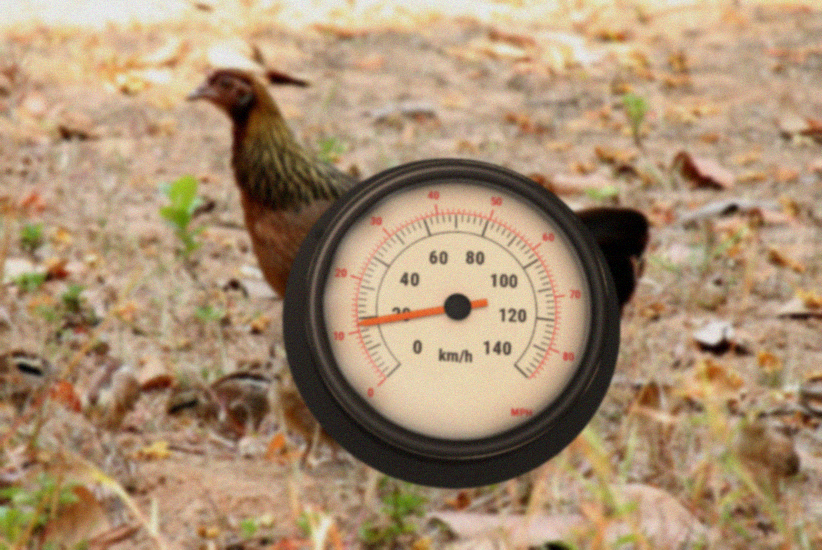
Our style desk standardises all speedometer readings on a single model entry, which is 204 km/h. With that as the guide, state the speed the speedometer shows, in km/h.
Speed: 18 km/h
